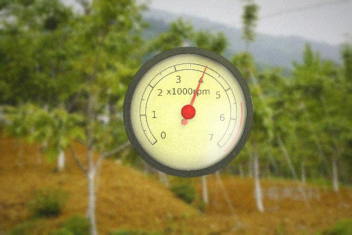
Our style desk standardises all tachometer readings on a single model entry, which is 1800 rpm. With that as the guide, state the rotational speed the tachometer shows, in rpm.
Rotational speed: 4000 rpm
